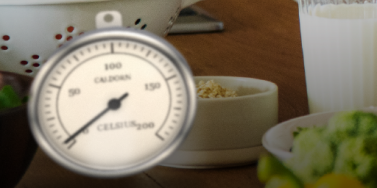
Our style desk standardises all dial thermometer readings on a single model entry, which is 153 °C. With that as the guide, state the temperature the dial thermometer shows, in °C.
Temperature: 5 °C
